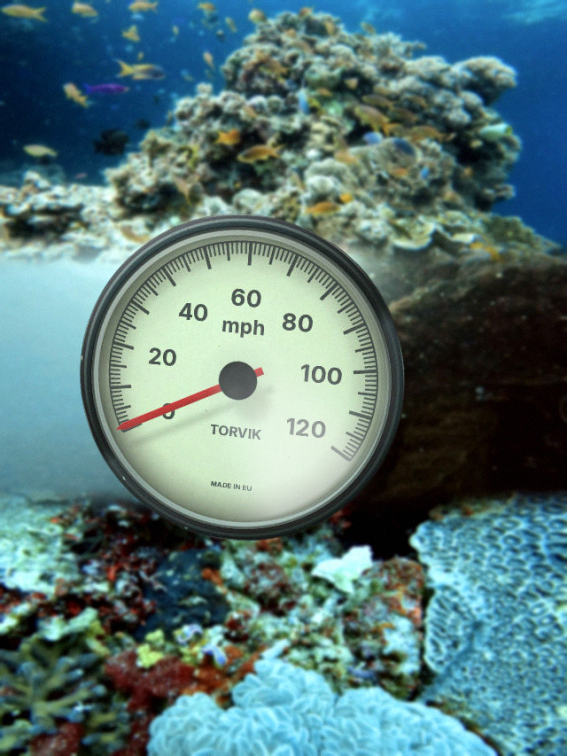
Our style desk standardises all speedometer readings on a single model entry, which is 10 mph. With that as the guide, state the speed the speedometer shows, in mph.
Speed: 1 mph
